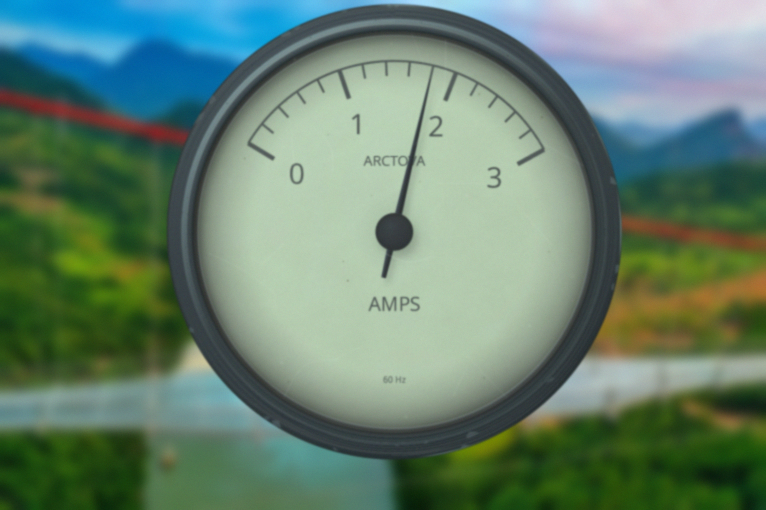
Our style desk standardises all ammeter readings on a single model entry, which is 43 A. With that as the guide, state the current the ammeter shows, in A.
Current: 1.8 A
